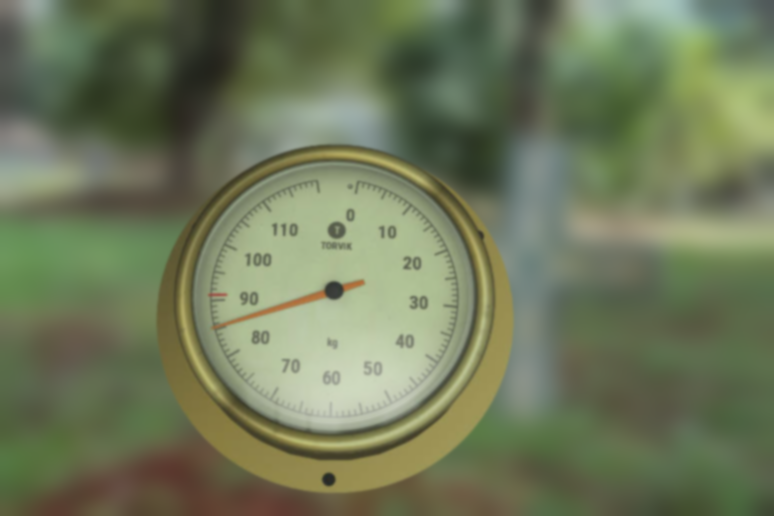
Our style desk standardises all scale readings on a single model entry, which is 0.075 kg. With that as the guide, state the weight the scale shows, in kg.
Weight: 85 kg
